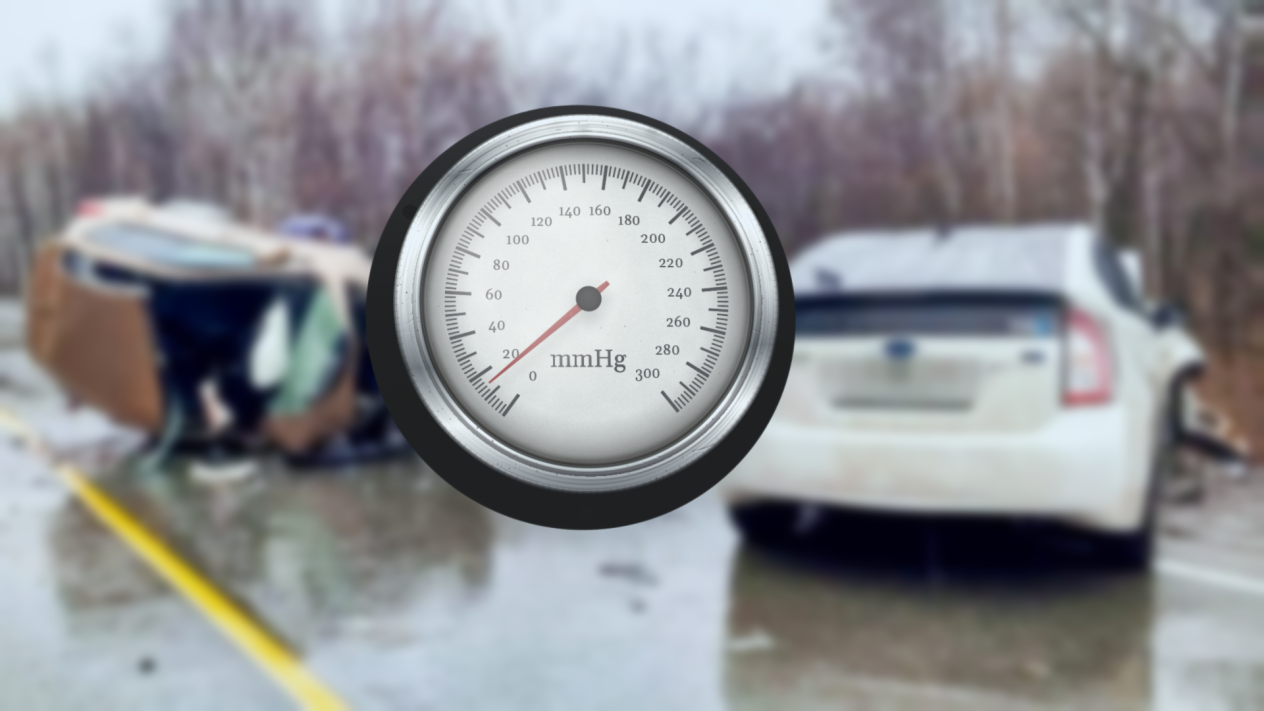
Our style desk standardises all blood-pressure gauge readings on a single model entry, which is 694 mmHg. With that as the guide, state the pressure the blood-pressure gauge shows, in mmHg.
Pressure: 14 mmHg
